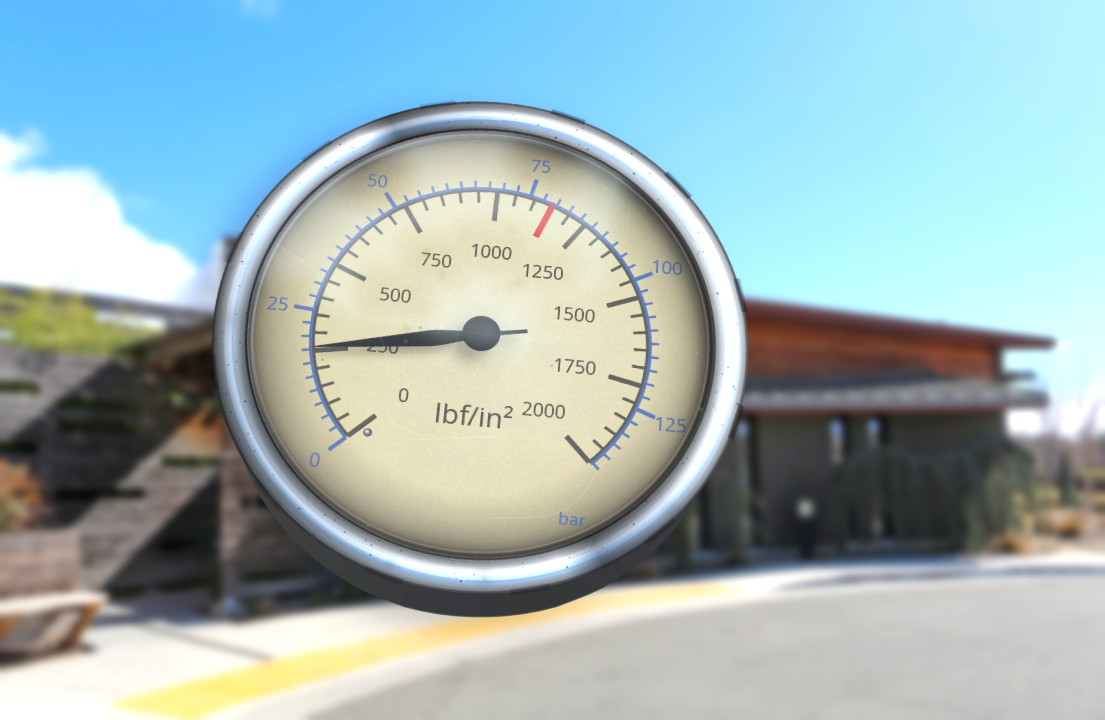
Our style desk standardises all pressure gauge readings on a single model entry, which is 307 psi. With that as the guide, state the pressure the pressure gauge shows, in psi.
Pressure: 250 psi
